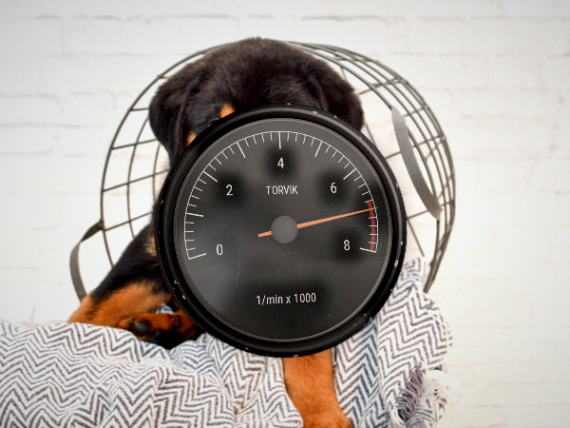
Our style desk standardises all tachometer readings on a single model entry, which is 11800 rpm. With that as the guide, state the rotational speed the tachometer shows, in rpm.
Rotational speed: 7000 rpm
